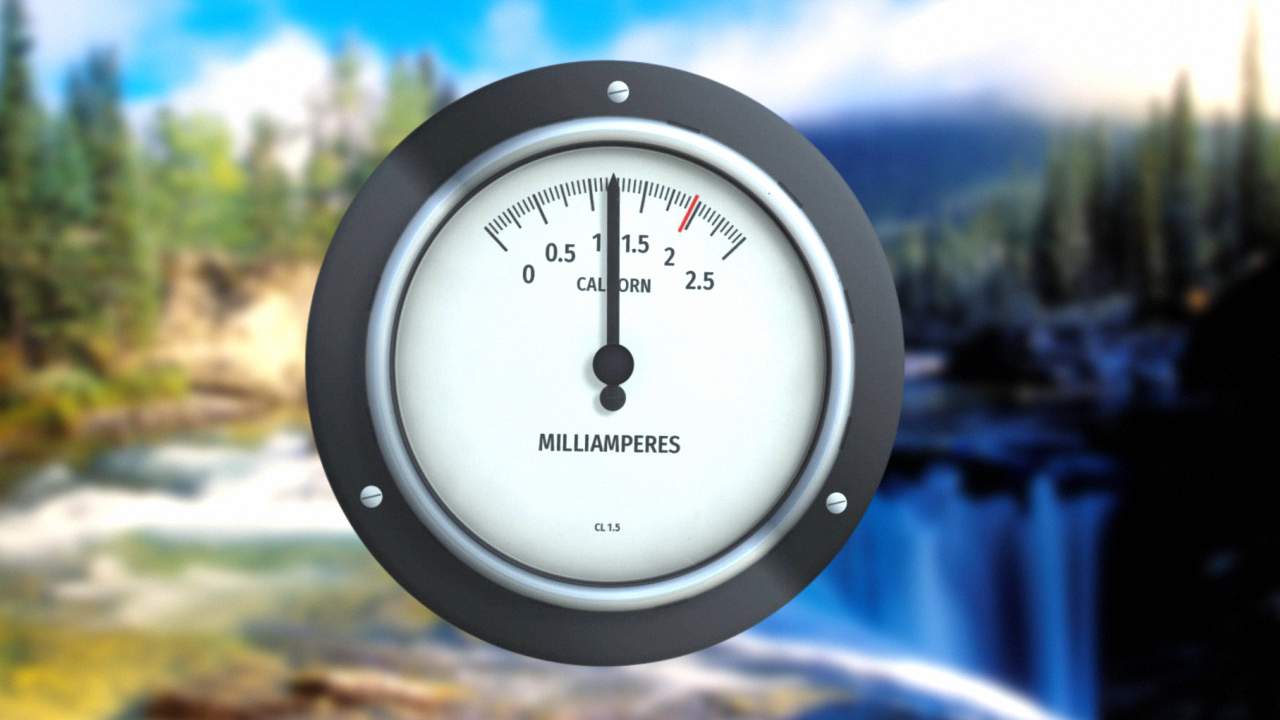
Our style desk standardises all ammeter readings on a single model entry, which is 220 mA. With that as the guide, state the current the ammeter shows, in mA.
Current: 1.2 mA
